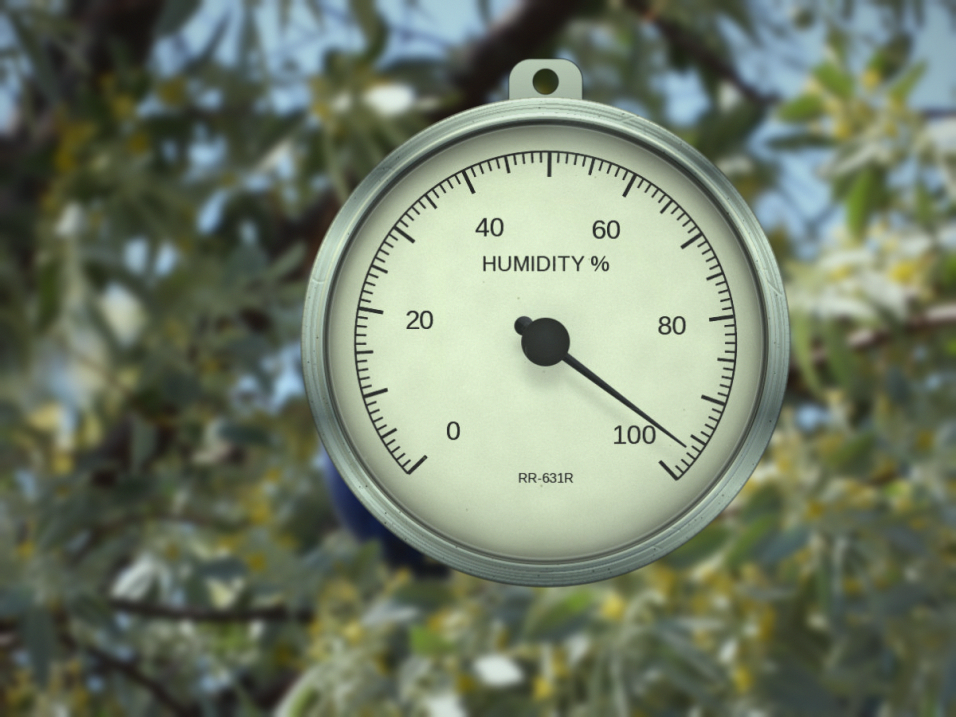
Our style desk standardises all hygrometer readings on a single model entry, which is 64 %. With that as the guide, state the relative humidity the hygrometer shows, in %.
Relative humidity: 96.5 %
